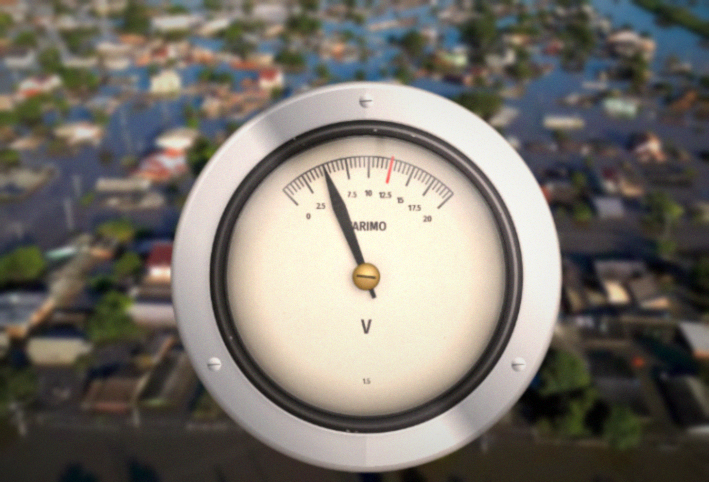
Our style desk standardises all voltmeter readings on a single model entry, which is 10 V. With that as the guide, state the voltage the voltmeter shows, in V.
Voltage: 5 V
